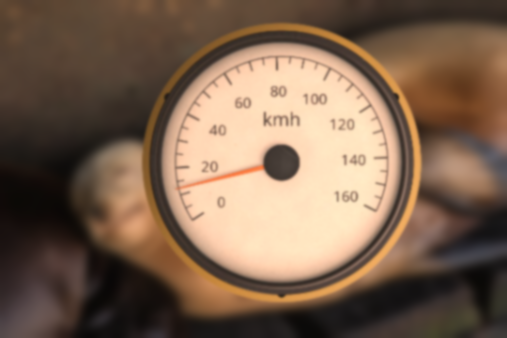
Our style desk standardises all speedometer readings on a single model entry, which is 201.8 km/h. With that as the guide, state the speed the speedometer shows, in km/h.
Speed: 12.5 km/h
